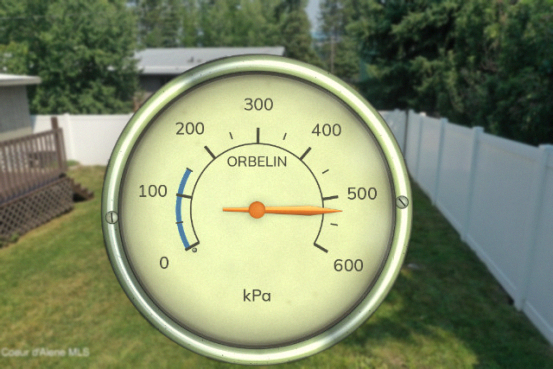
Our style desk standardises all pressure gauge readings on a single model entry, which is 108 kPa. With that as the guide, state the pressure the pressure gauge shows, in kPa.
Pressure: 525 kPa
